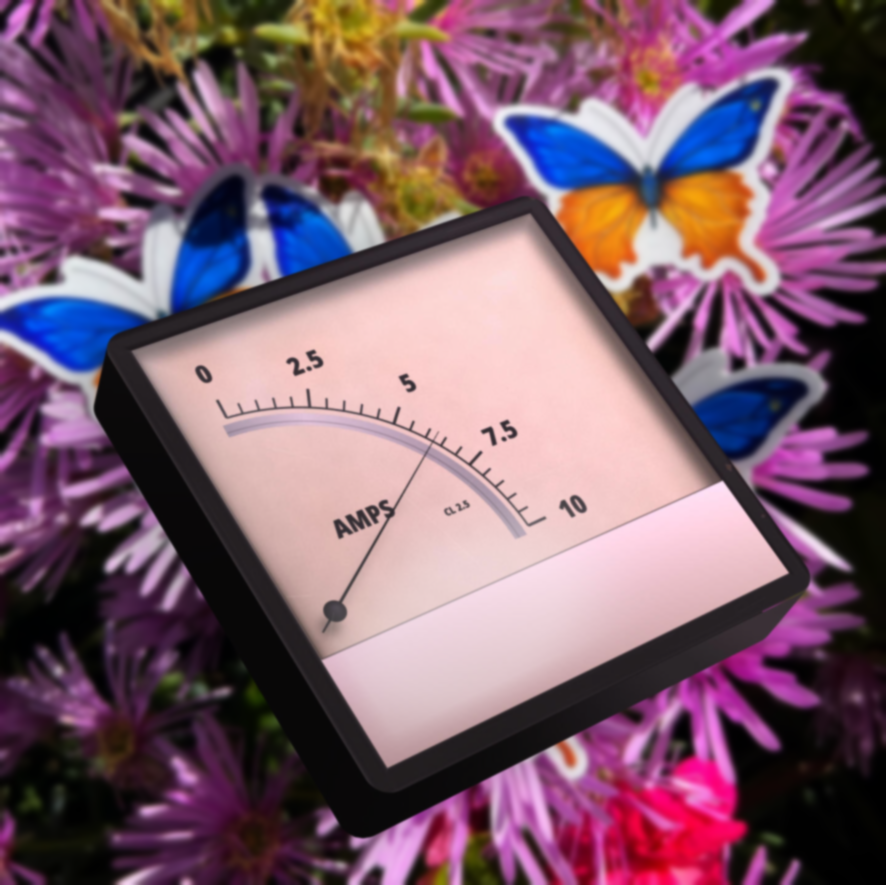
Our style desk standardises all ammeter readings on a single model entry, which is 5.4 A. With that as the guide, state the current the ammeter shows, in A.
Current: 6.25 A
